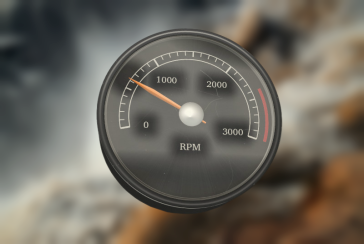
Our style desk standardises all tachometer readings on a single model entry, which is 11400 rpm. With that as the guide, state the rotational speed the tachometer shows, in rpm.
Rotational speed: 600 rpm
